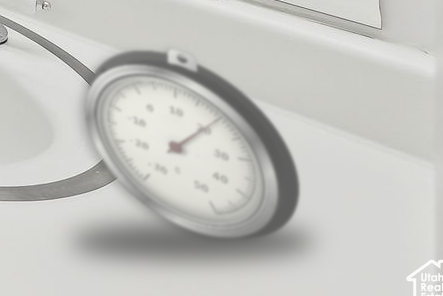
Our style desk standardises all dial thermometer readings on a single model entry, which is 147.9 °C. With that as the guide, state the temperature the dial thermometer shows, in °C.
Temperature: 20 °C
